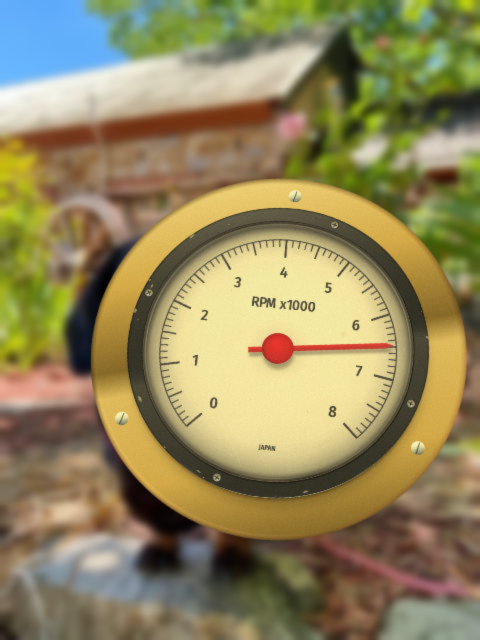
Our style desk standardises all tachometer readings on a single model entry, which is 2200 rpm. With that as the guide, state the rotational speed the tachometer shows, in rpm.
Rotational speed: 6500 rpm
